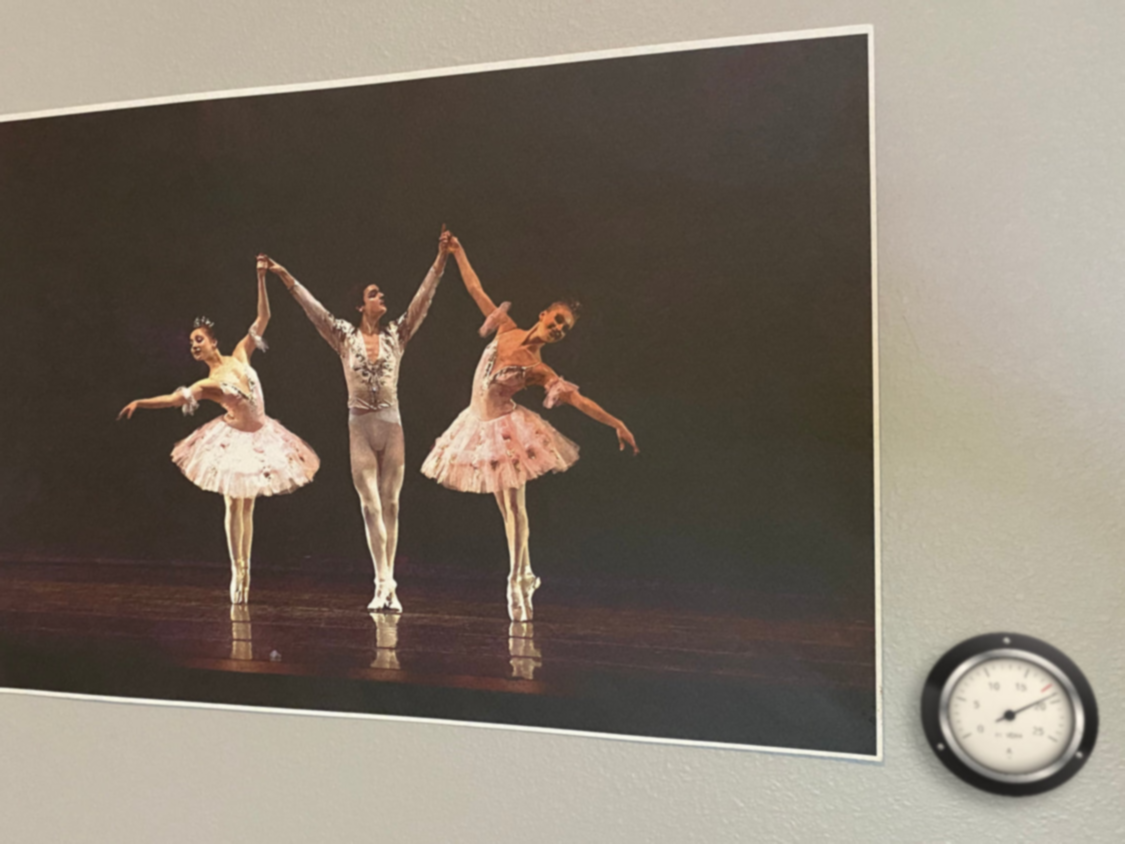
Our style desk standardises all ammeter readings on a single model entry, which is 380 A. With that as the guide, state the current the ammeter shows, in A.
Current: 19 A
